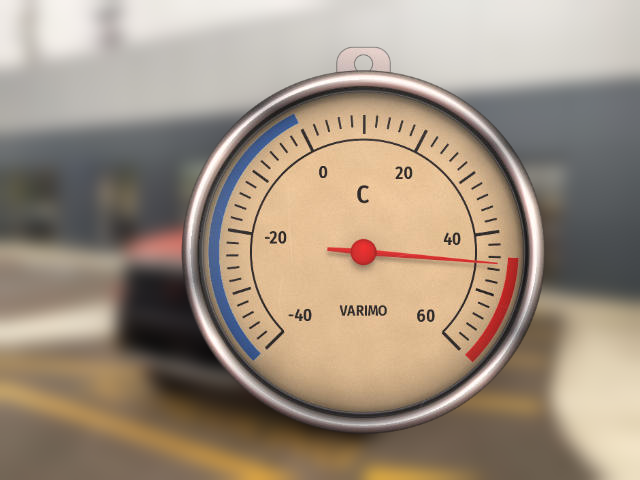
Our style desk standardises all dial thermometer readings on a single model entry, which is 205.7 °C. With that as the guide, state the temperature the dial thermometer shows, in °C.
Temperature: 45 °C
